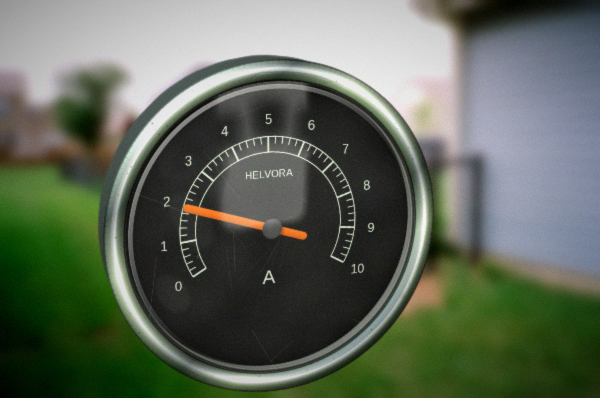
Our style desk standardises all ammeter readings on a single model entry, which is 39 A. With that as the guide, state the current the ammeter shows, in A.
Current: 2 A
